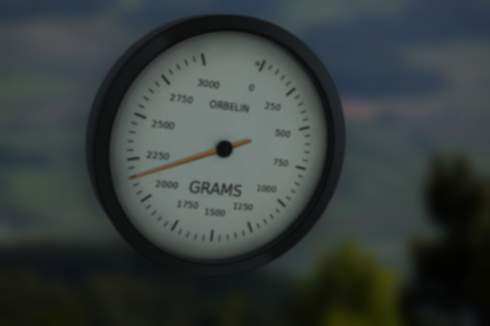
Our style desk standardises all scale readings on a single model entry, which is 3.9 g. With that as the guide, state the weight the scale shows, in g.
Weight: 2150 g
